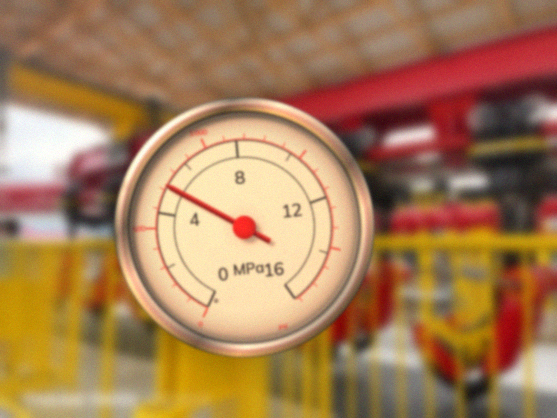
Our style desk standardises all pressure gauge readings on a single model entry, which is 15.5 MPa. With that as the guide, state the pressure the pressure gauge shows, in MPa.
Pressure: 5 MPa
